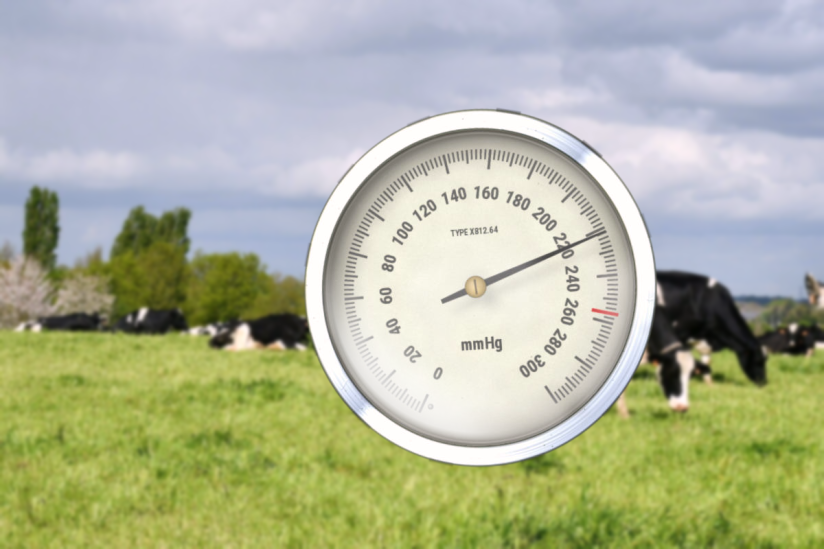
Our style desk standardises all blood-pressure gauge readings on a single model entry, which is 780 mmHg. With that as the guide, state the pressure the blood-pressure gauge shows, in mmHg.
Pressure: 222 mmHg
